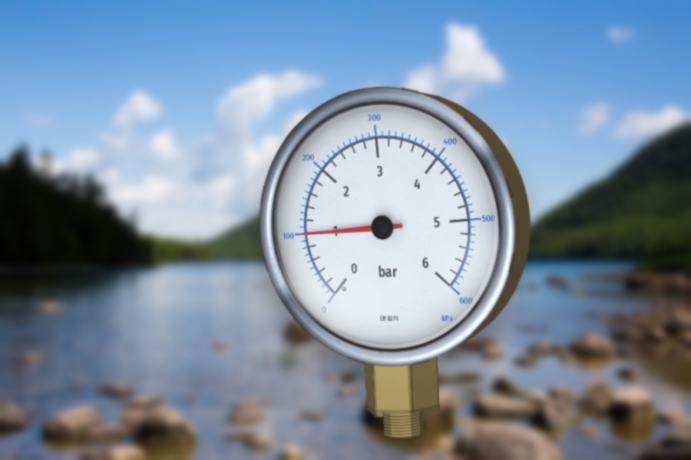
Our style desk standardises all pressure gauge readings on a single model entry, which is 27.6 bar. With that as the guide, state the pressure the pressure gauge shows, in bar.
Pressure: 1 bar
